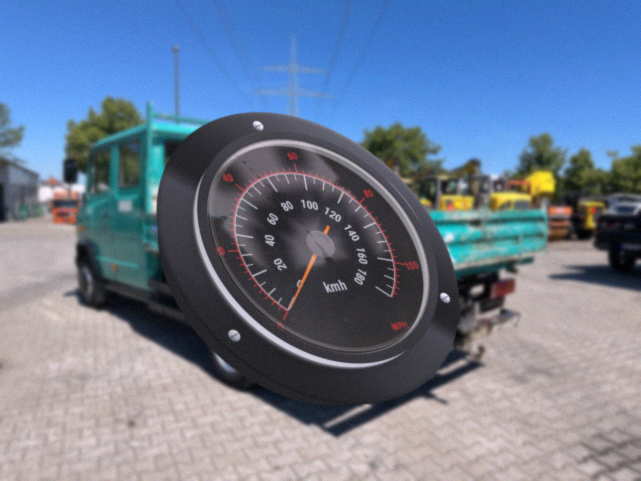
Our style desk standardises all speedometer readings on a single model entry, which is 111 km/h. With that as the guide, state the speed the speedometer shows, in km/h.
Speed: 0 km/h
